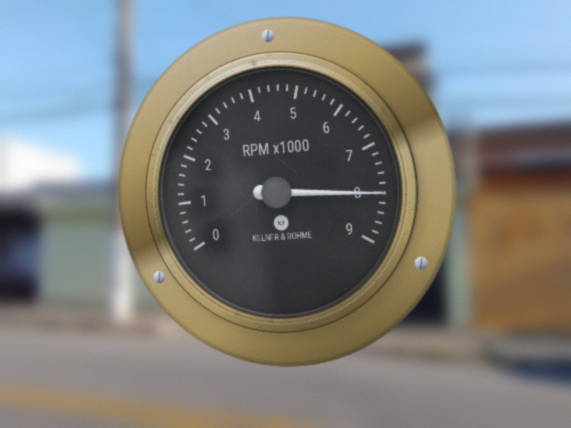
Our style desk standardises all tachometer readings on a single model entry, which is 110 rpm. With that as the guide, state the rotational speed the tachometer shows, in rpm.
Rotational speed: 8000 rpm
